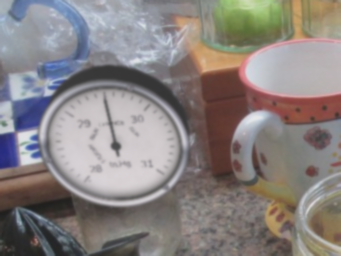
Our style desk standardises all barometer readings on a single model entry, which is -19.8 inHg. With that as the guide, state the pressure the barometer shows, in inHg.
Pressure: 29.5 inHg
